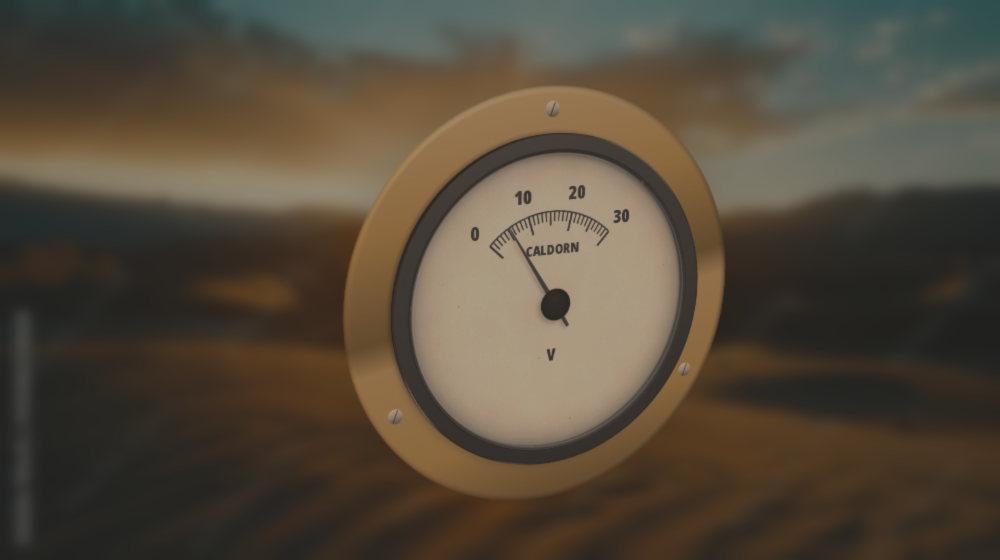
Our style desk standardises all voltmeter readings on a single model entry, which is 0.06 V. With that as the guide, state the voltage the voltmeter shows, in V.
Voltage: 5 V
